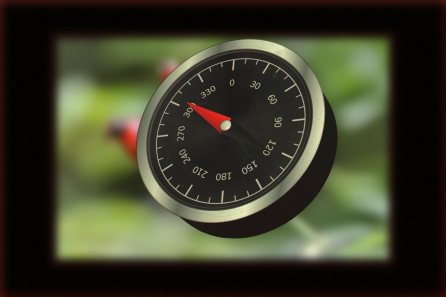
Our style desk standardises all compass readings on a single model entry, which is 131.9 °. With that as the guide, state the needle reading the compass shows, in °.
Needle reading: 305 °
